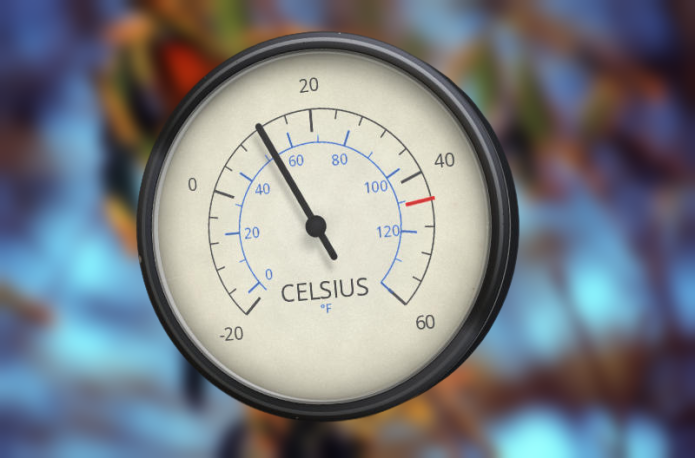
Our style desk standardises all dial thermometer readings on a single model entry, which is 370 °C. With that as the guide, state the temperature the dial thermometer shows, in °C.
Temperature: 12 °C
